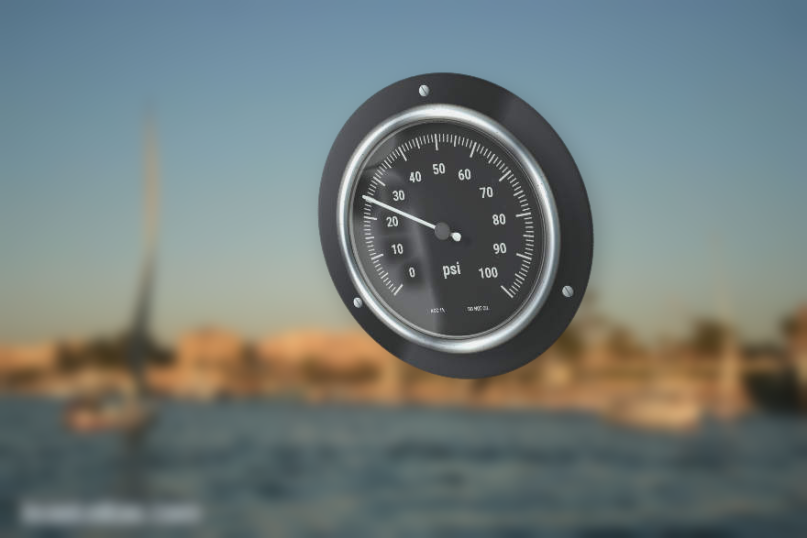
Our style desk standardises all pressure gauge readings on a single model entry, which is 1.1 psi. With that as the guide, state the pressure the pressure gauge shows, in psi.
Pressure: 25 psi
